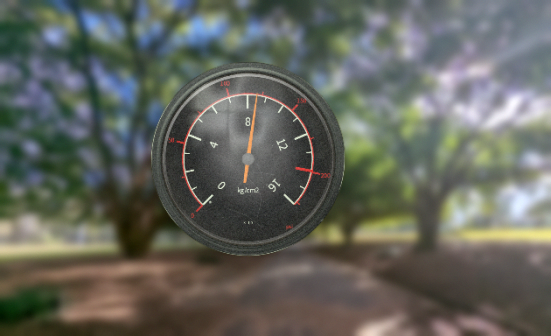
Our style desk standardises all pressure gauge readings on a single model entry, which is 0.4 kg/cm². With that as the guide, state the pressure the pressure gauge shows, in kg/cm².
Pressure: 8.5 kg/cm²
